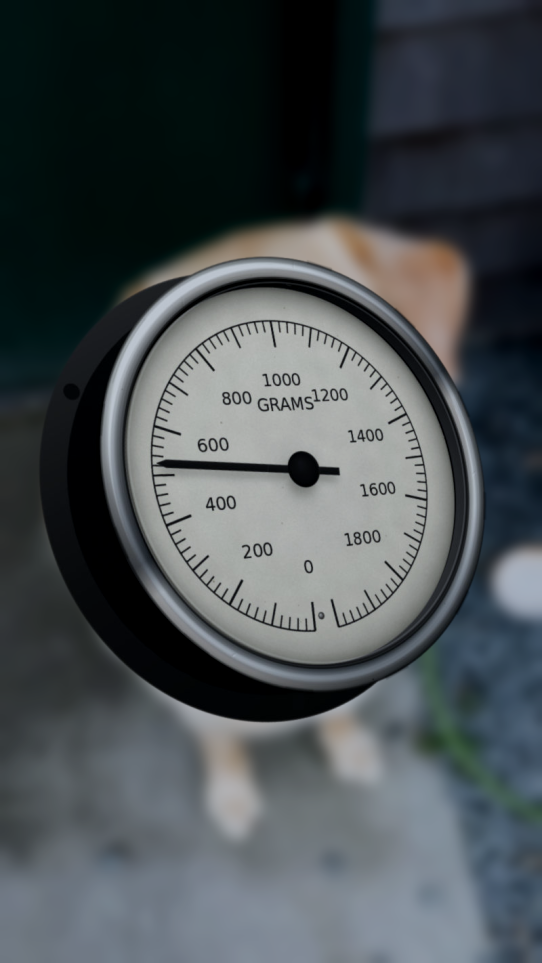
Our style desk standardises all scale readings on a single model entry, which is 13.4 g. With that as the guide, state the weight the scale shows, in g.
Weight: 520 g
